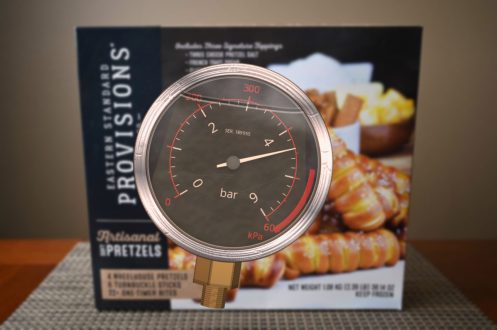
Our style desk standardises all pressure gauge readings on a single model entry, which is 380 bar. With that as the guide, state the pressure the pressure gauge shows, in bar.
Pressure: 4.4 bar
